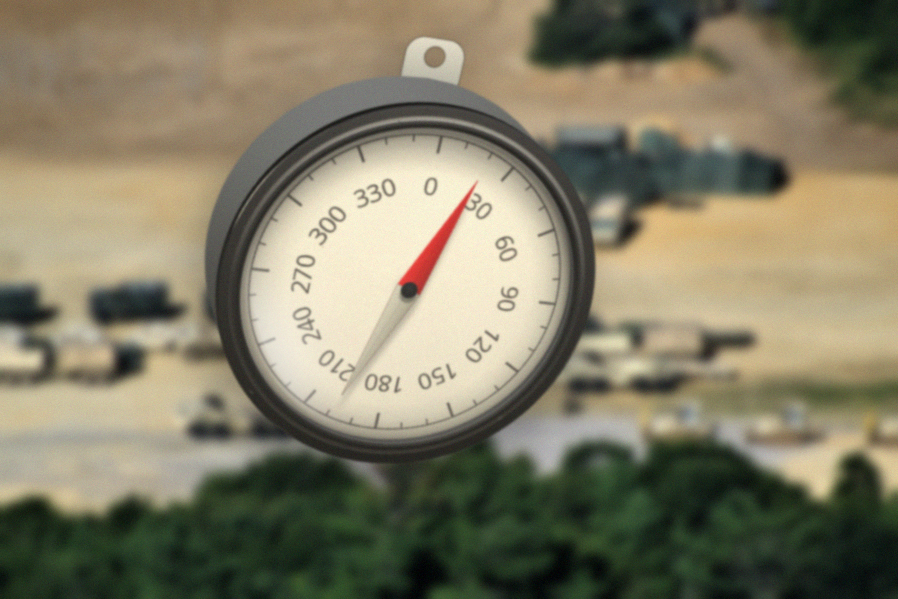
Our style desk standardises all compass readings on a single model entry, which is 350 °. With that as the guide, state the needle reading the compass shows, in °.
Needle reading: 20 °
